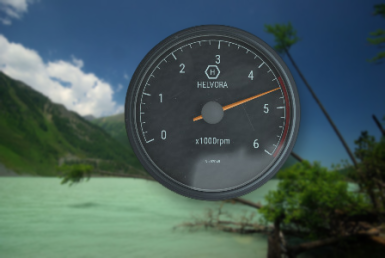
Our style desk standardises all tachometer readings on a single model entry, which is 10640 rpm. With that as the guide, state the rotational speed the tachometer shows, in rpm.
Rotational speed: 4600 rpm
